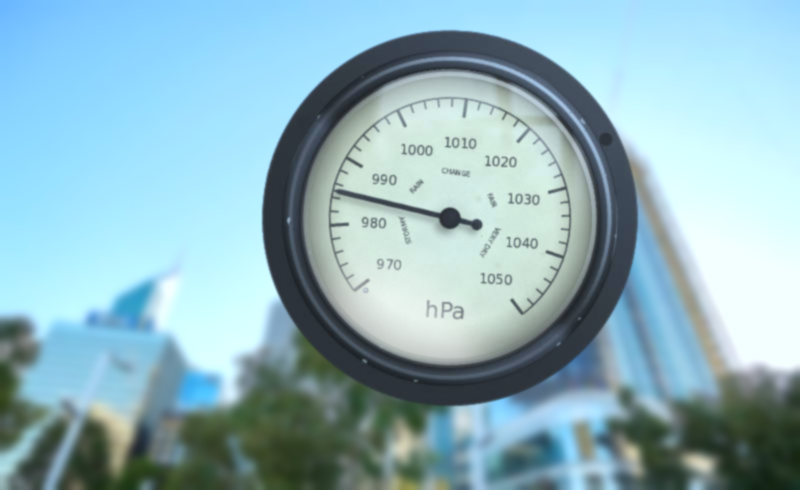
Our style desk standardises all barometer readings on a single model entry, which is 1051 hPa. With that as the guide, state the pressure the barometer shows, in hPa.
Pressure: 985 hPa
